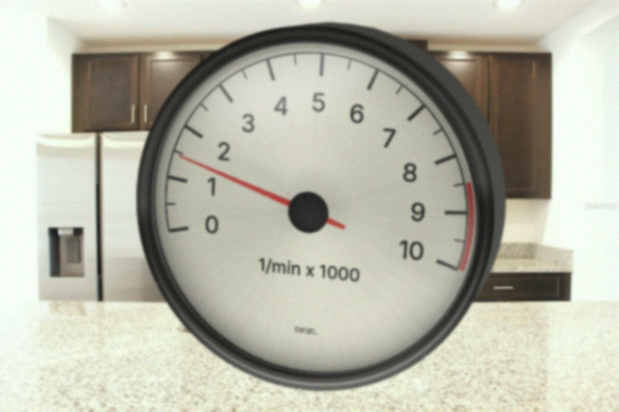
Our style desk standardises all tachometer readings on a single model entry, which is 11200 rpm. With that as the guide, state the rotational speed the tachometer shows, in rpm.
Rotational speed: 1500 rpm
